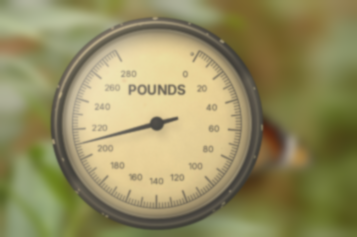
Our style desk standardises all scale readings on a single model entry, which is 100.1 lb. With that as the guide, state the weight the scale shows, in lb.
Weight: 210 lb
